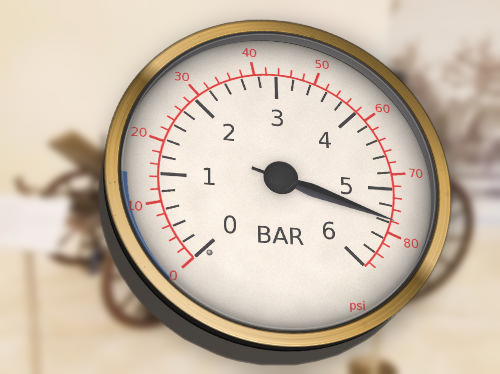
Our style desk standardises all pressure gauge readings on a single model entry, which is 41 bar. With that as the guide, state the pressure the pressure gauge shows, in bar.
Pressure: 5.4 bar
